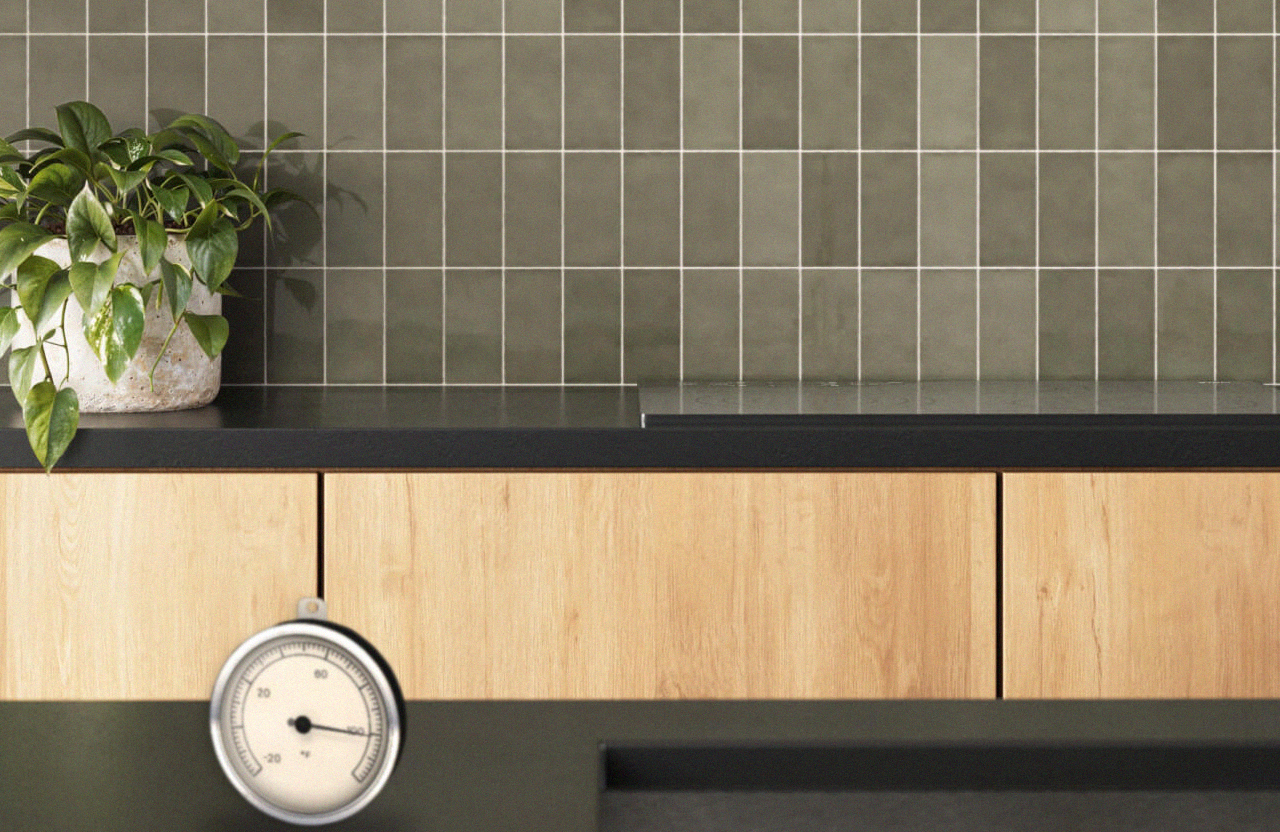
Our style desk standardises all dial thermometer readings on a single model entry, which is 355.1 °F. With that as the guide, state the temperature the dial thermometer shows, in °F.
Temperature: 100 °F
